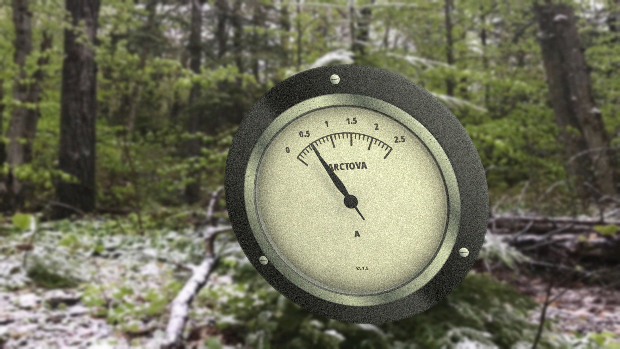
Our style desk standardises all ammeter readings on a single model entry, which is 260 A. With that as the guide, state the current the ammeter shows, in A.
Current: 0.5 A
